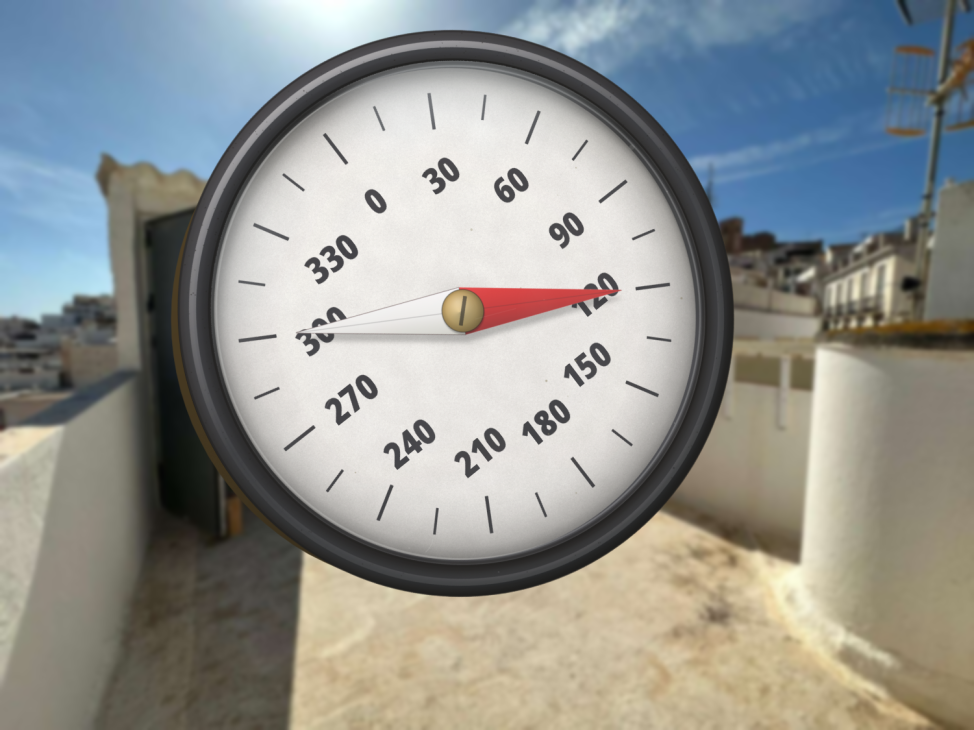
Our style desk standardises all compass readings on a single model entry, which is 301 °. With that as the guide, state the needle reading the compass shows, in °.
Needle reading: 120 °
